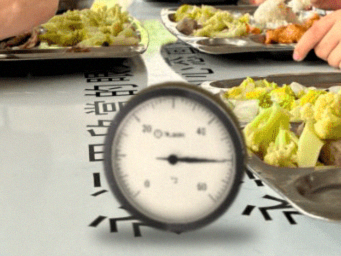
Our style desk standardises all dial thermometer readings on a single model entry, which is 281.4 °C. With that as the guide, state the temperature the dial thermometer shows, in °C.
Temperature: 50 °C
